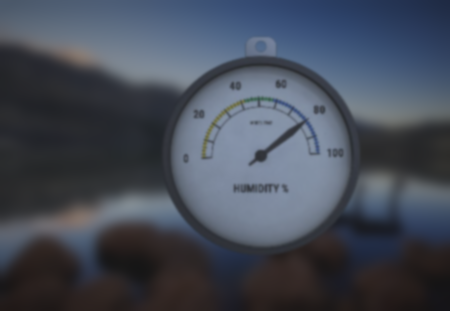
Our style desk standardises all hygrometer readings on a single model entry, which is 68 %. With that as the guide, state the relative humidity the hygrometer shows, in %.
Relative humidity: 80 %
